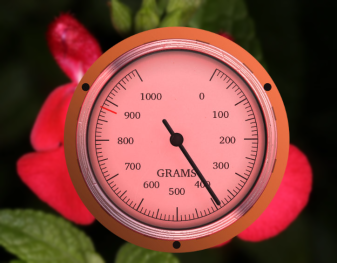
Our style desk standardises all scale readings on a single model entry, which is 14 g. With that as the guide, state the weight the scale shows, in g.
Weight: 390 g
